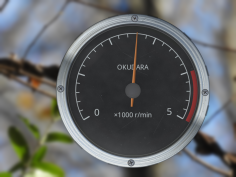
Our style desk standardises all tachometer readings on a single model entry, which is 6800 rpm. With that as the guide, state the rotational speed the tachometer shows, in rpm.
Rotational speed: 2600 rpm
